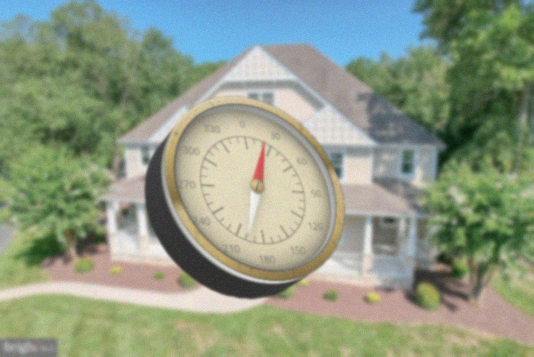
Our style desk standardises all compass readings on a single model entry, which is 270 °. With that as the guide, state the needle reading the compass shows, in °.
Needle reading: 20 °
